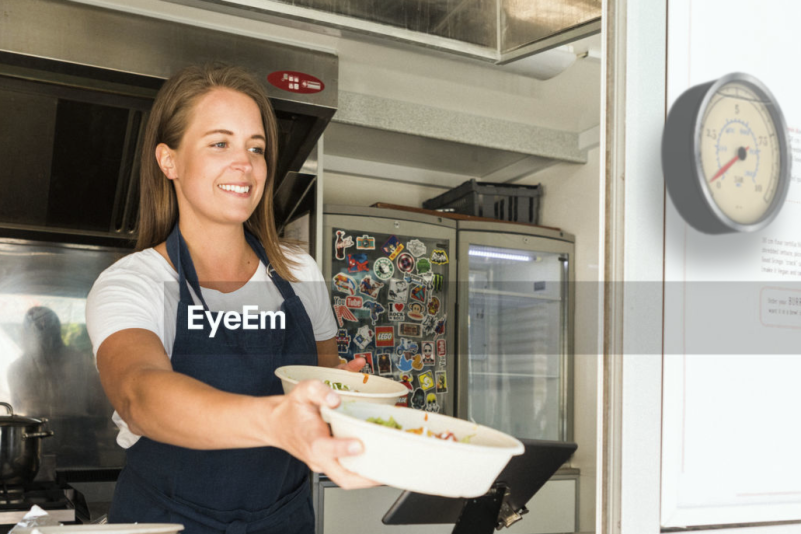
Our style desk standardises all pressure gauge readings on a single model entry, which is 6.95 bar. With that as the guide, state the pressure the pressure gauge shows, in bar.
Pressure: 0.5 bar
